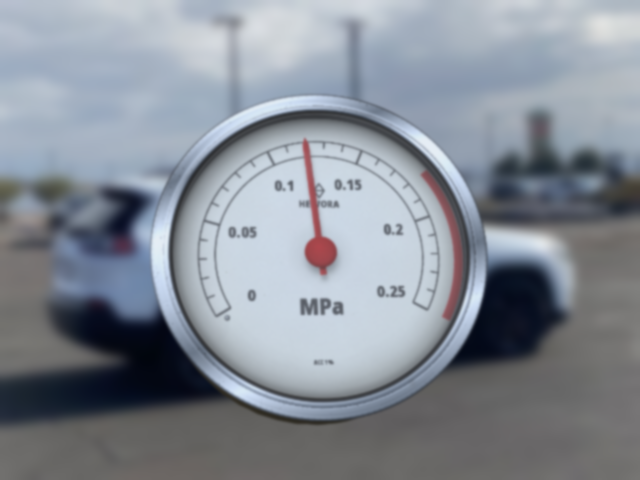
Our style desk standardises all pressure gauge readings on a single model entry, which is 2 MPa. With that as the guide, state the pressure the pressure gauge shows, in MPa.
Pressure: 0.12 MPa
